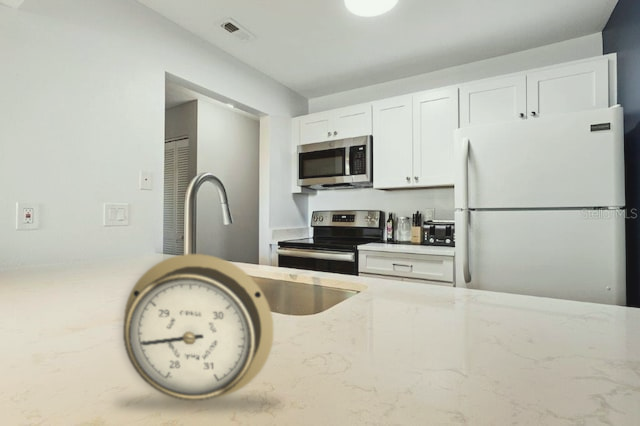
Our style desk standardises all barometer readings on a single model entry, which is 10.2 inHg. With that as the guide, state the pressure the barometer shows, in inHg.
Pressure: 28.5 inHg
